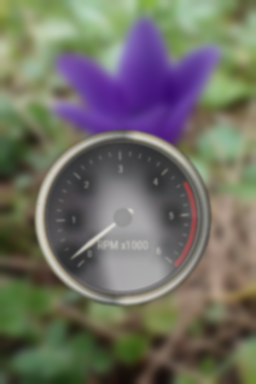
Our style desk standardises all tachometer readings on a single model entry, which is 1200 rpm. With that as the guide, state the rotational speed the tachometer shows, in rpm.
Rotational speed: 200 rpm
